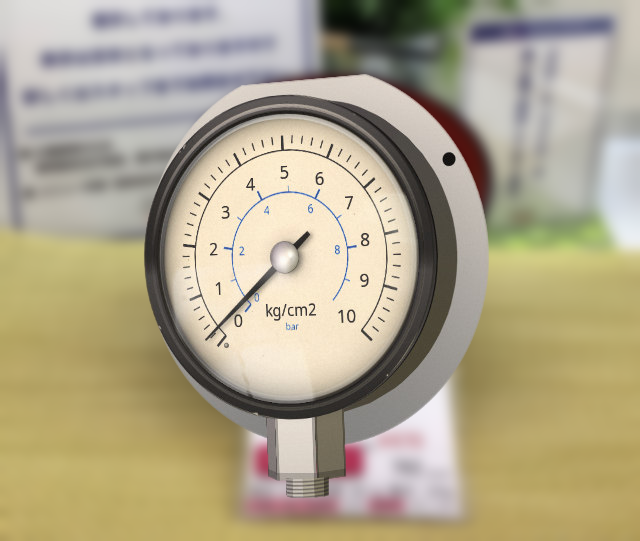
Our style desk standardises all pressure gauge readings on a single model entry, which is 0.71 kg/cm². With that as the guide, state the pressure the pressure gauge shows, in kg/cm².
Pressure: 0.2 kg/cm²
